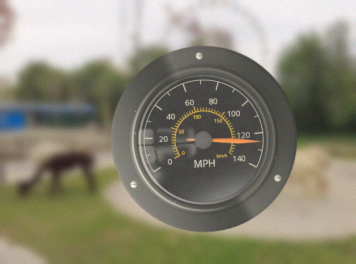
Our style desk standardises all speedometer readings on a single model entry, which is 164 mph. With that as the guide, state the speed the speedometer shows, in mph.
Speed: 125 mph
